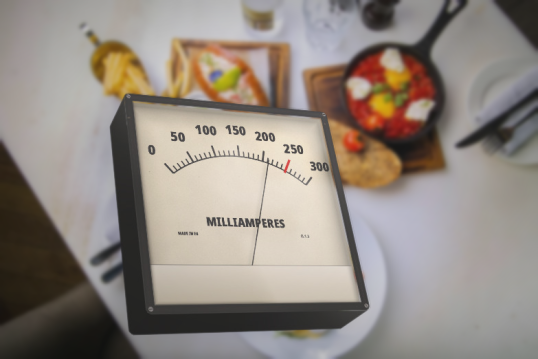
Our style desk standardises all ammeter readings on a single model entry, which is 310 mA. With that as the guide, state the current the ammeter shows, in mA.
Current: 210 mA
